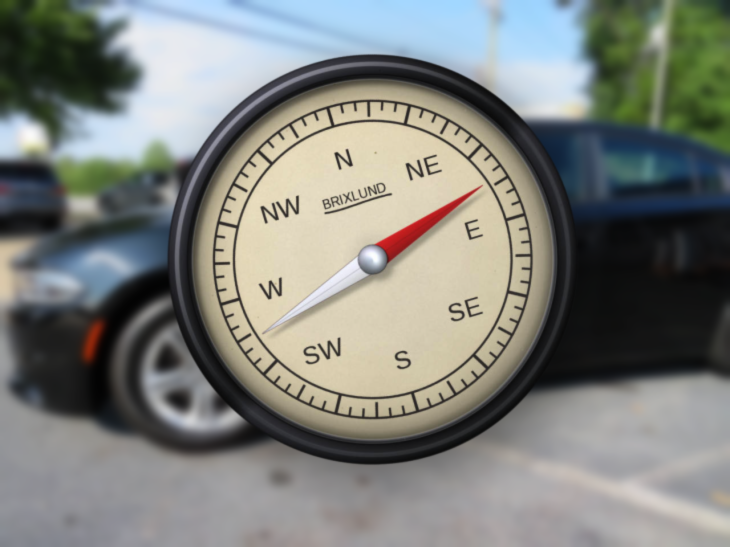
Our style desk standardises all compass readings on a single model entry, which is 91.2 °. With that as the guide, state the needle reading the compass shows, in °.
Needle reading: 72.5 °
